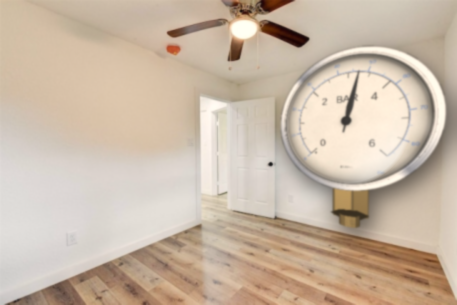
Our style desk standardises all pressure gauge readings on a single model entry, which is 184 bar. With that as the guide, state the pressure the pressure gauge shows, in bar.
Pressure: 3.25 bar
